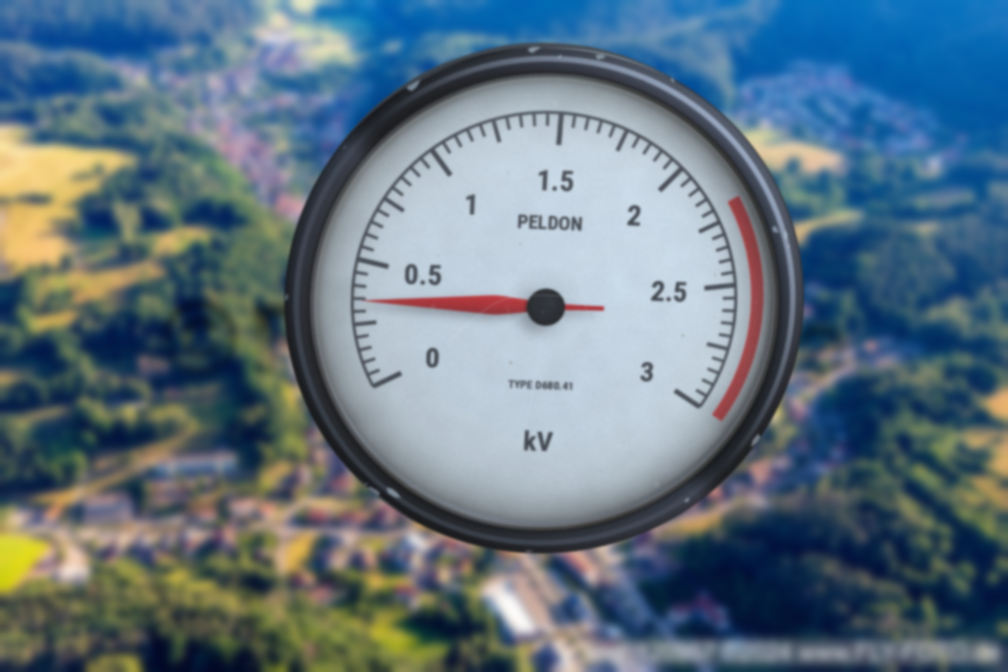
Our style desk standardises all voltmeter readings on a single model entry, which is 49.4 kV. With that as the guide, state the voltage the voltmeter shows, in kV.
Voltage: 0.35 kV
